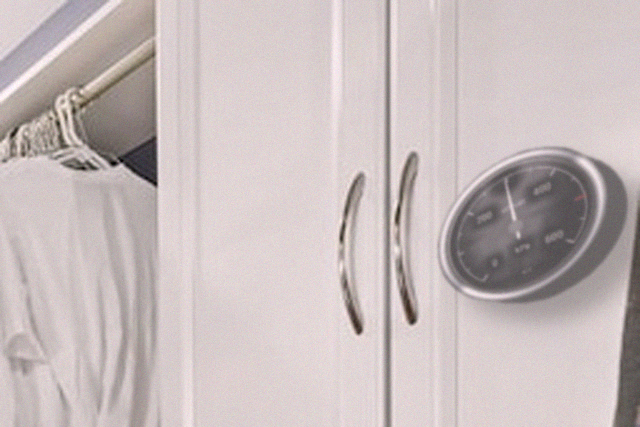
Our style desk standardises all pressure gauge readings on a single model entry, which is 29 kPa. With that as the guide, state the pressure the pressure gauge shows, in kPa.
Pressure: 300 kPa
